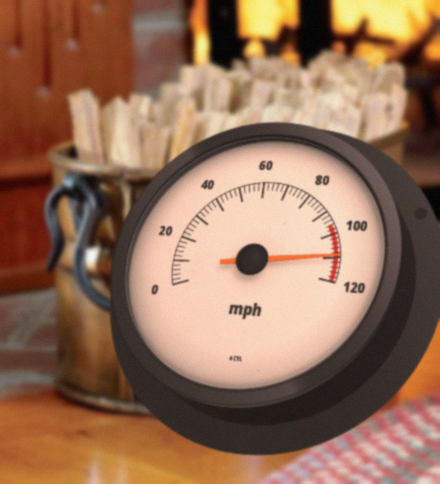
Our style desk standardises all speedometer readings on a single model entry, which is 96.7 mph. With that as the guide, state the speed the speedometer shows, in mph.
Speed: 110 mph
